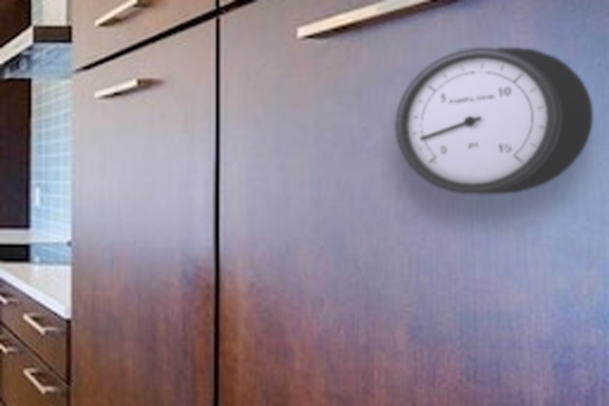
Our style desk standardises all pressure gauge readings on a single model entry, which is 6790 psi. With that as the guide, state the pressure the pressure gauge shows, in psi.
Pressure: 1.5 psi
